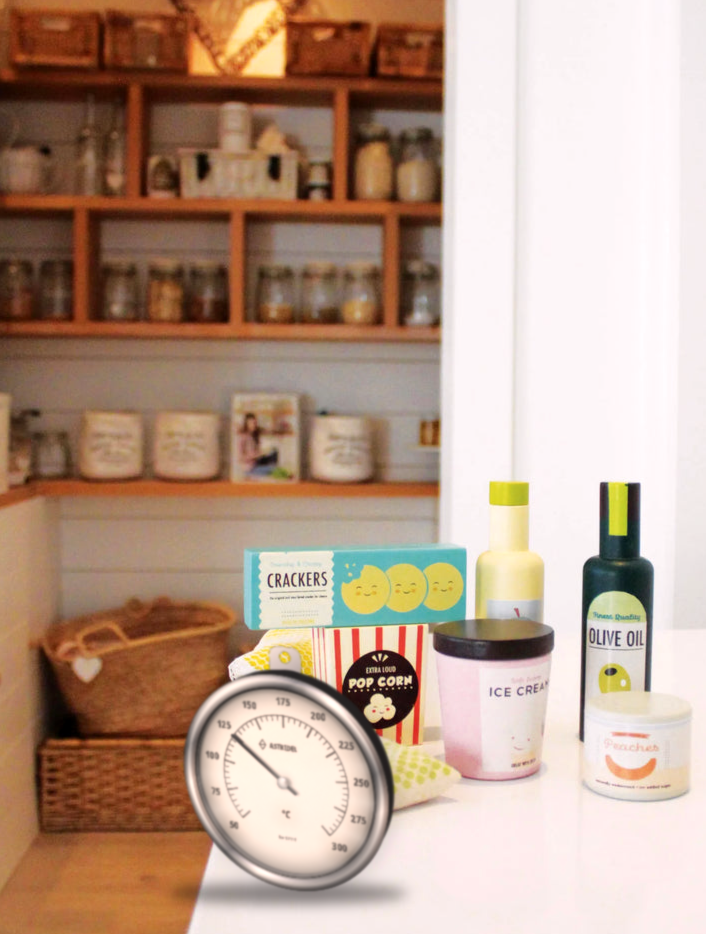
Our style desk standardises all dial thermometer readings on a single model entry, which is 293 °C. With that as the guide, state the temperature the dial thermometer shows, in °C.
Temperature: 125 °C
